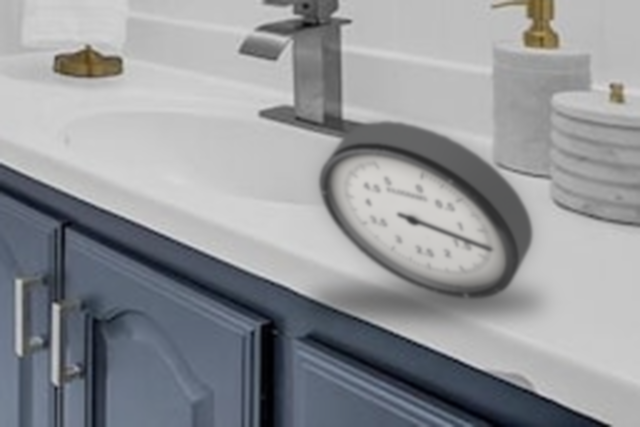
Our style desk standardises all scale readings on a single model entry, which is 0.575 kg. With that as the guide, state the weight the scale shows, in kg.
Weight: 1.25 kg
